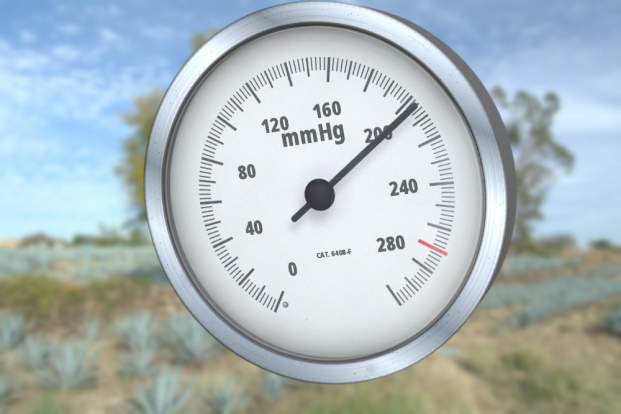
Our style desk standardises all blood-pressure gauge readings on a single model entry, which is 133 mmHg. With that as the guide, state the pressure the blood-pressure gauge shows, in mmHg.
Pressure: 204 mmHg
